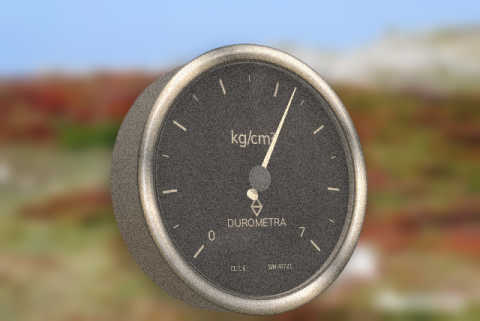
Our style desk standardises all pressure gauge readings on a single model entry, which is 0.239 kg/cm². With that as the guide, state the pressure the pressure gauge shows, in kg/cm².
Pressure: 4.25 kg/cm²
